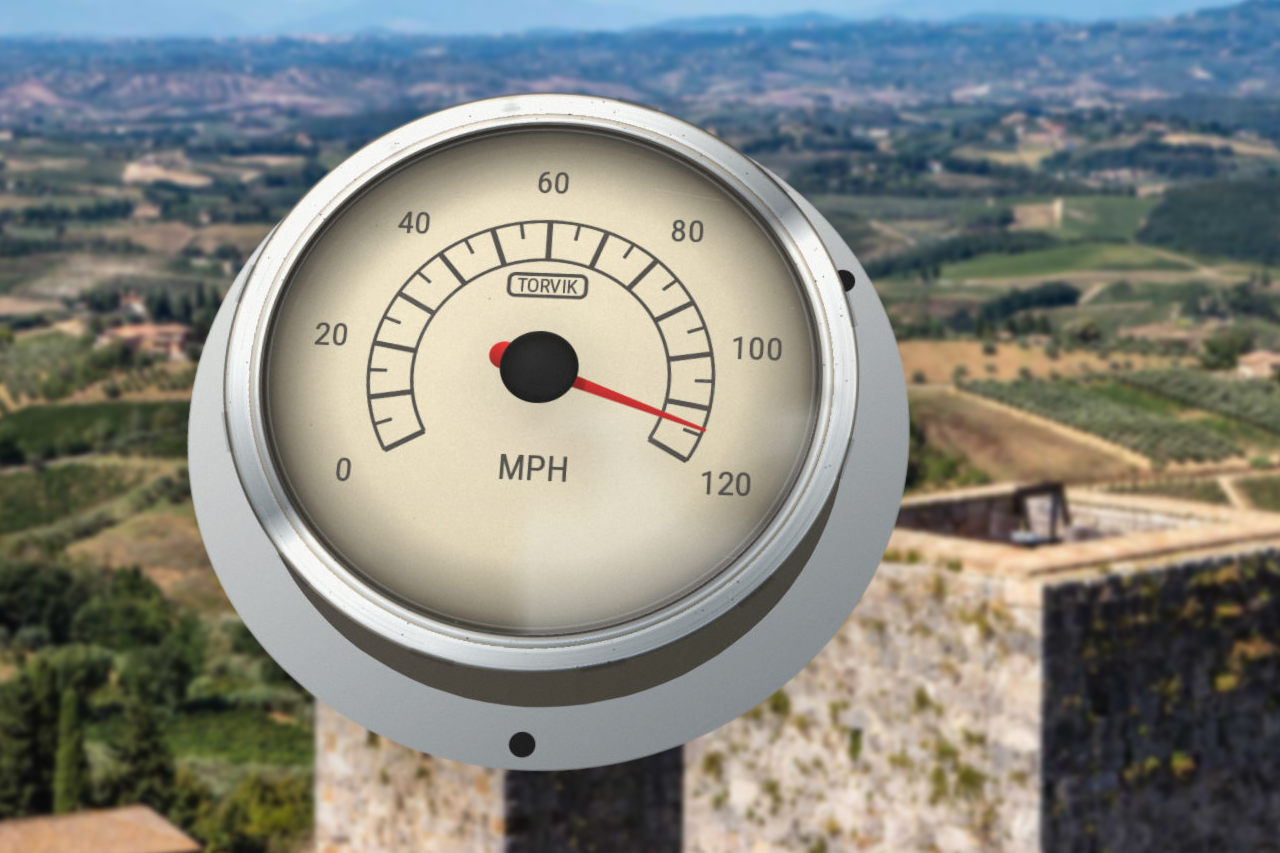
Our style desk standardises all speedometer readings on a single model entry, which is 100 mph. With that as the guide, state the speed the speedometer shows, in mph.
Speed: 115 mph
